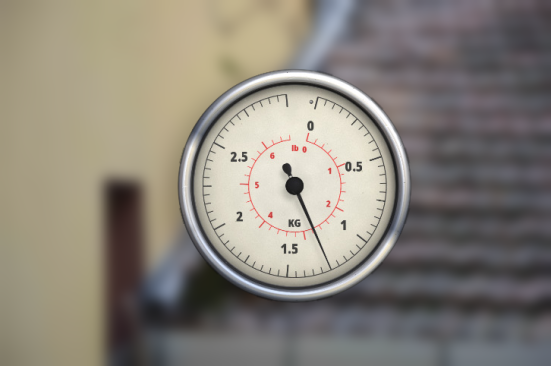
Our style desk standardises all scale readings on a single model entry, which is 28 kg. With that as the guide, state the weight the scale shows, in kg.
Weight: 1.25 kg
